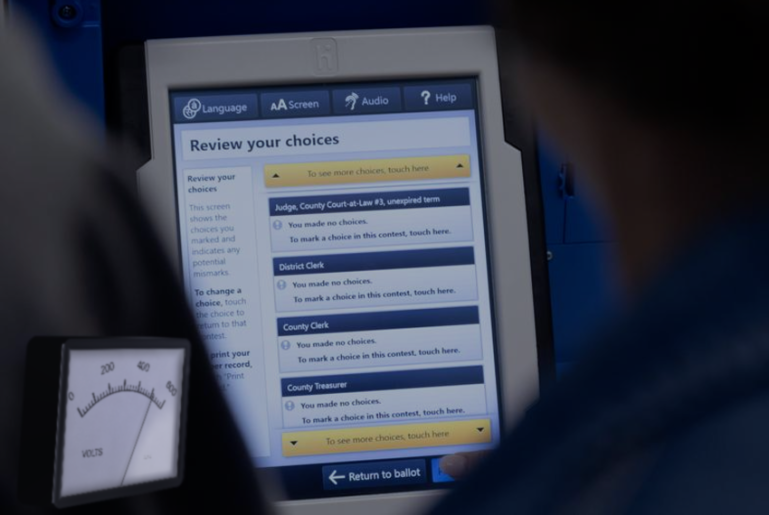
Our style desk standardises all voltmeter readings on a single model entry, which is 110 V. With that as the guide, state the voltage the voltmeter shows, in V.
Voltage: 500 V
